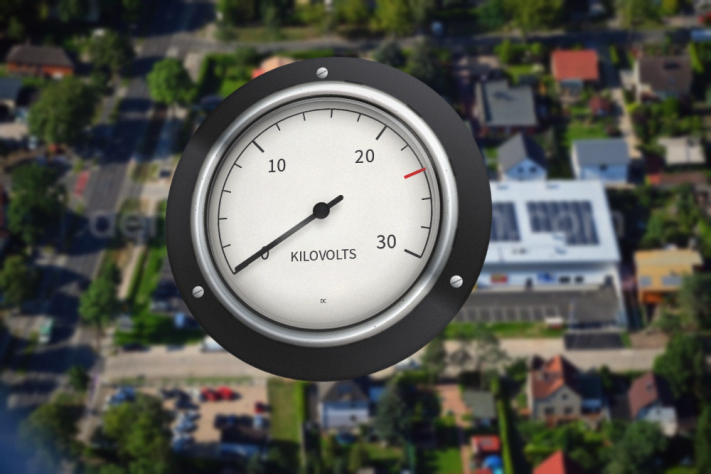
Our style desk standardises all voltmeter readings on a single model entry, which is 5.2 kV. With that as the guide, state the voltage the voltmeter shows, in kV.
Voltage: 0 kV
